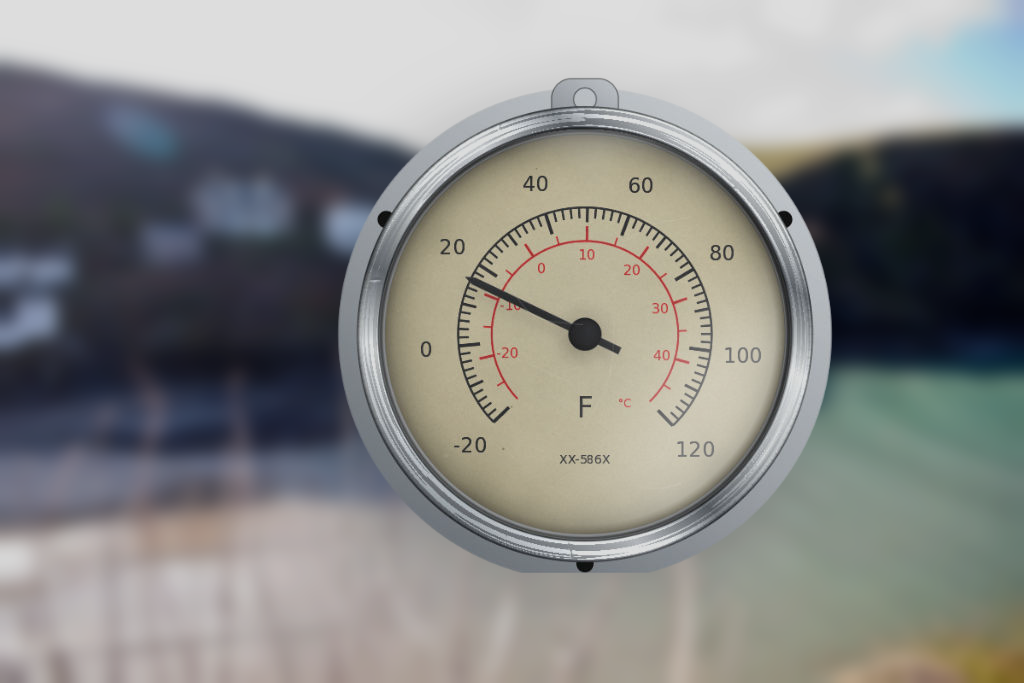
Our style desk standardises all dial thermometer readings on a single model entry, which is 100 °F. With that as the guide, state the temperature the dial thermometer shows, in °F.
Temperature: 16 °F
